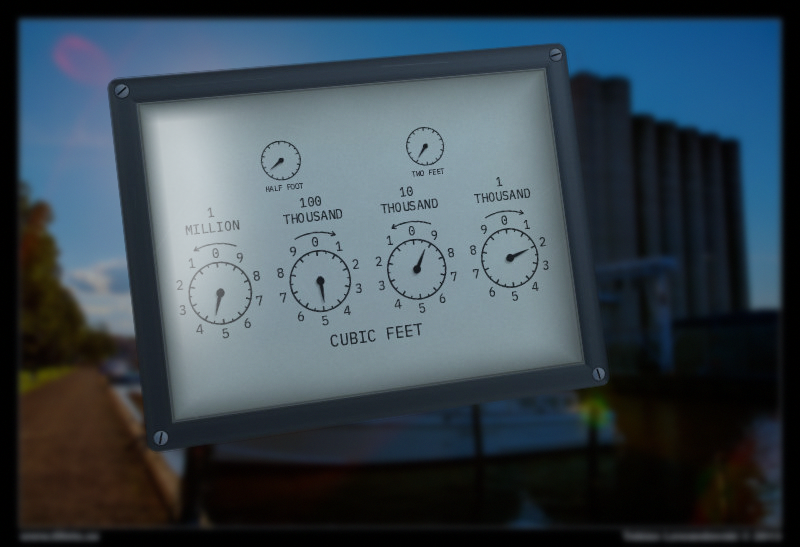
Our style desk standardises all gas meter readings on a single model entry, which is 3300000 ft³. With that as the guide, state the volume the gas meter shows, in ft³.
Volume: 449200 ft³
